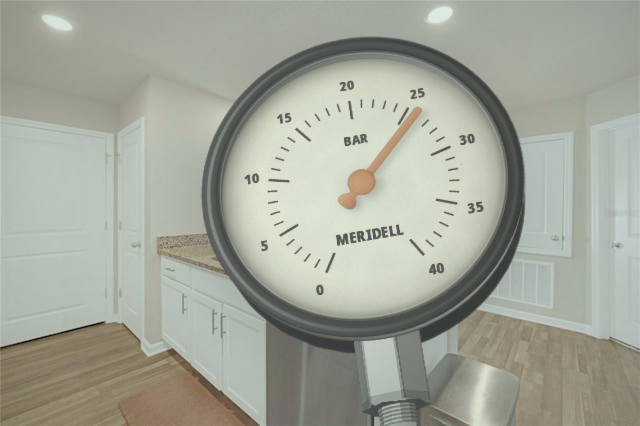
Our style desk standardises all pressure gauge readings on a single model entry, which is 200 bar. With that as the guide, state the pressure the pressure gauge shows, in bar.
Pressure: 26 bar
